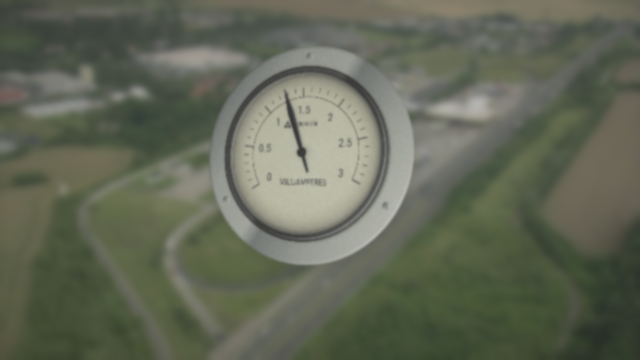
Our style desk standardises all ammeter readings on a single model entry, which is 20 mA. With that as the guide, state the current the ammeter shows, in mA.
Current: 1.3 mA
